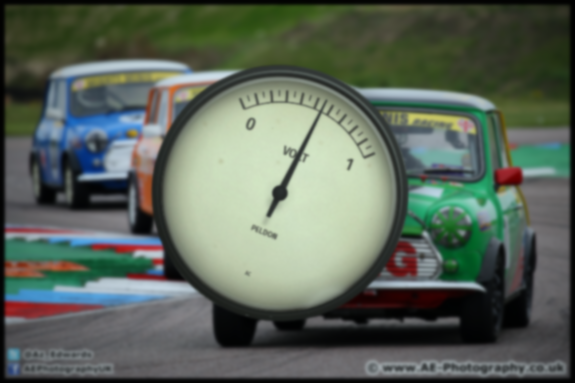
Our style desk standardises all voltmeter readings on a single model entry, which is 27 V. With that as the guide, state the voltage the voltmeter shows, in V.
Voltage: 0.55 V
